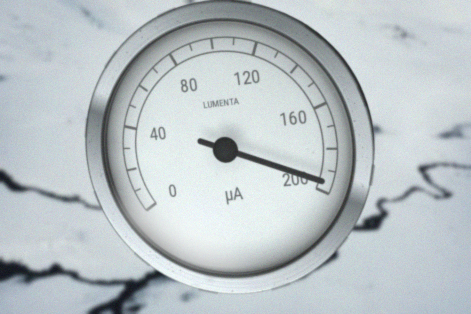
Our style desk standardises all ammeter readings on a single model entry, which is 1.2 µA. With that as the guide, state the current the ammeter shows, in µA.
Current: 195 µA
